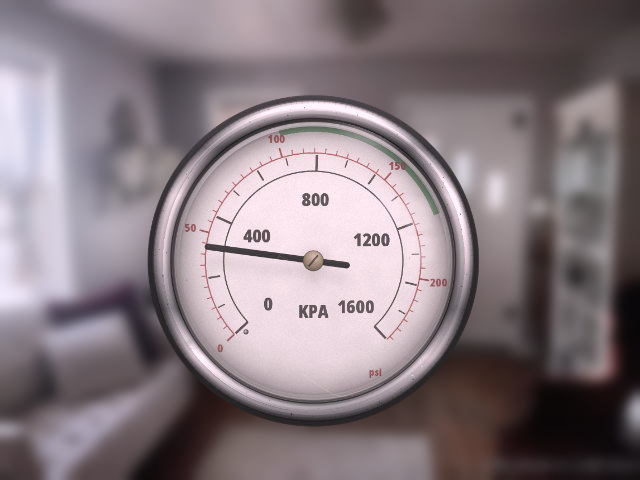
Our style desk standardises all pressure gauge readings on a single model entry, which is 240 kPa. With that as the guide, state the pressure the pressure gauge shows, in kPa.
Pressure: 300 kPa
